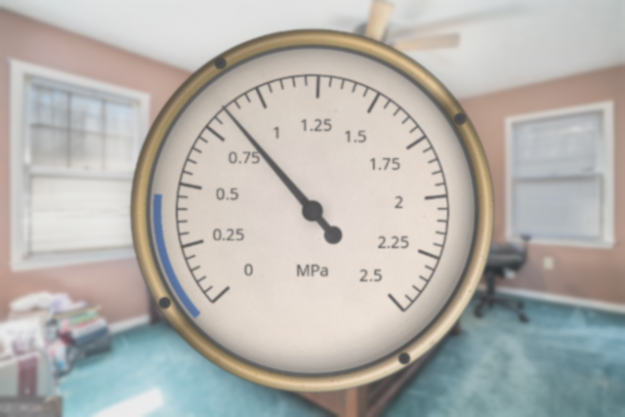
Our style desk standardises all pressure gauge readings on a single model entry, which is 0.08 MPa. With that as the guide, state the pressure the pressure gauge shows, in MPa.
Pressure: 0.85 MPa
